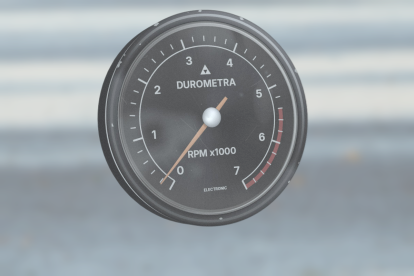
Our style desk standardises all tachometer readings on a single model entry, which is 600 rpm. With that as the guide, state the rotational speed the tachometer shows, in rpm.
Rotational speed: 200 rpm
